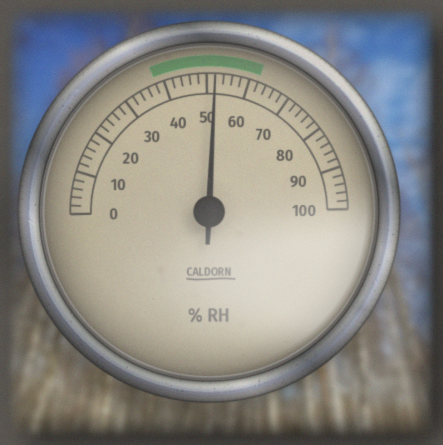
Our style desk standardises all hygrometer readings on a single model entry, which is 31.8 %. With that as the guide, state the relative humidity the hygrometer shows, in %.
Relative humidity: 52 %
